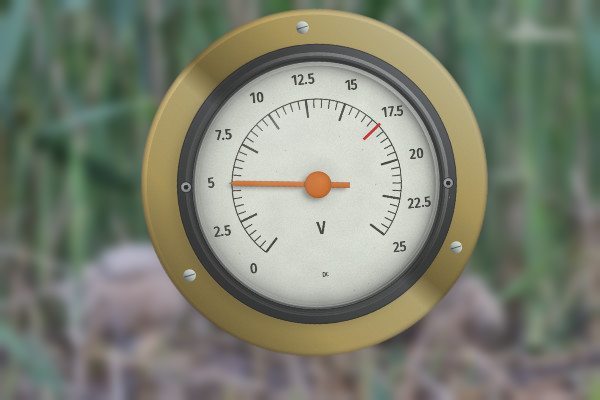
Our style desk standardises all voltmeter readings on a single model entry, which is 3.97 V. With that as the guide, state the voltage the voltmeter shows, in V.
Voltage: 5 V
